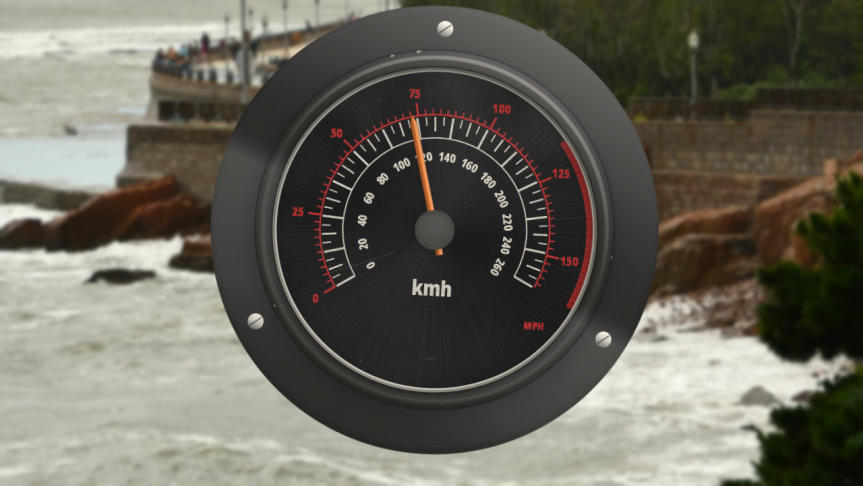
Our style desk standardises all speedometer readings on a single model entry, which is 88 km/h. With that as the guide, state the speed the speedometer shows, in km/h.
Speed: 117.5 km/h
